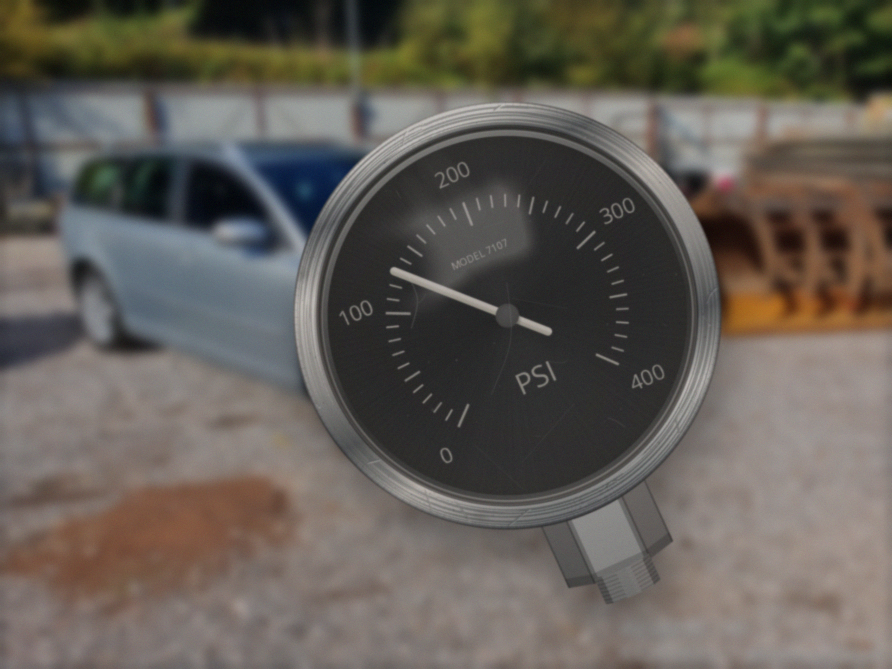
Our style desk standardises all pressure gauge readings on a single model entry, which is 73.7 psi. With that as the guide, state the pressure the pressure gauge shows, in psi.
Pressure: 130 psi
